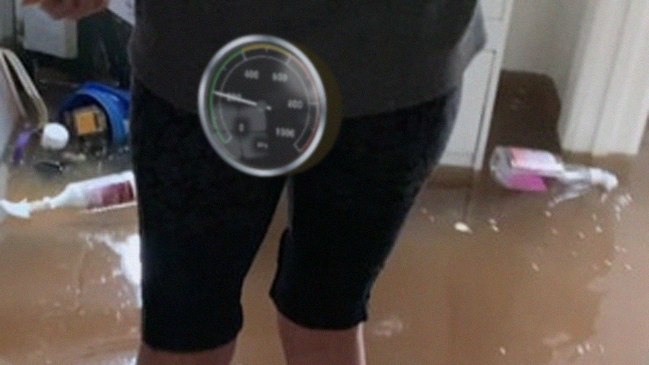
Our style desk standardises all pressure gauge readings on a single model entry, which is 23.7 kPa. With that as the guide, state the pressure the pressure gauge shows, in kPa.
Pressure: 200 kPa
